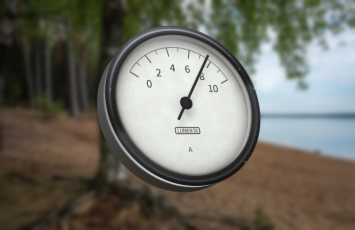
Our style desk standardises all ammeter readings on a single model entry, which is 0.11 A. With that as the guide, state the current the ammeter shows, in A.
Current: 7.5 A
